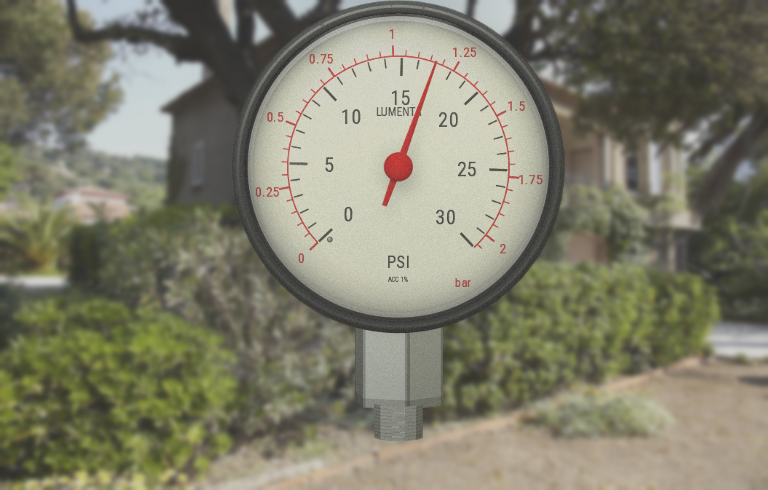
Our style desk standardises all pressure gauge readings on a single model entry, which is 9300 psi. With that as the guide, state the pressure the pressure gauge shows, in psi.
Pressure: 17 psi
